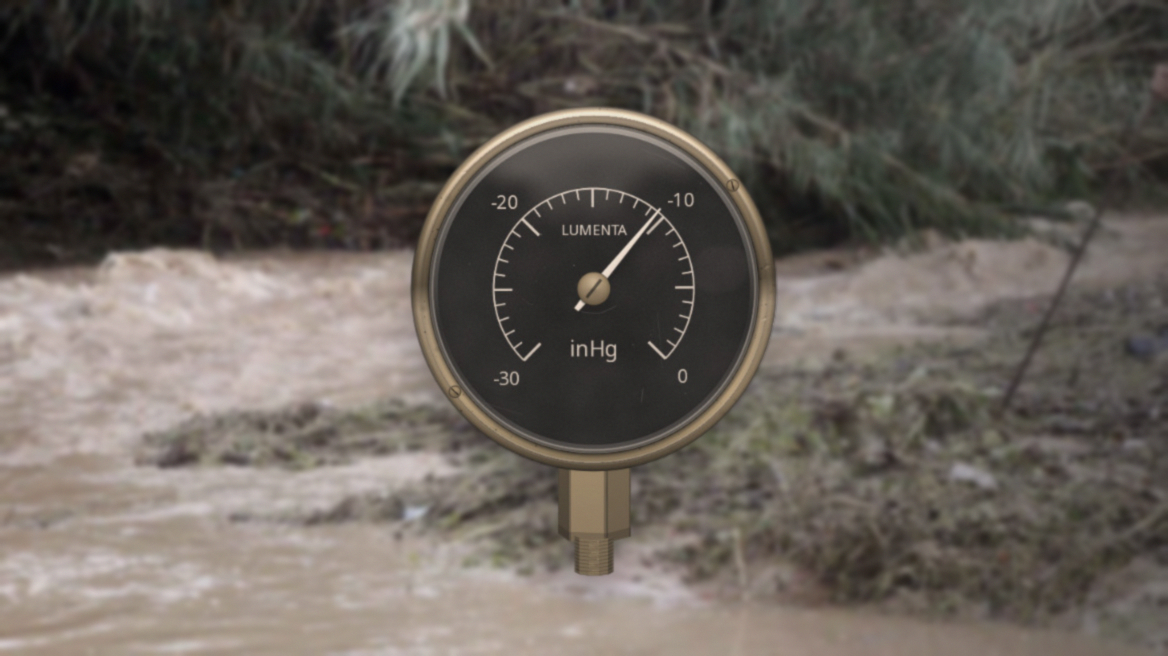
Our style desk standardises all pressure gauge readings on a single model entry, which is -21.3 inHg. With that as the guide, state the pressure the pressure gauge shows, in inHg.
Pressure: -10.5 inHg
